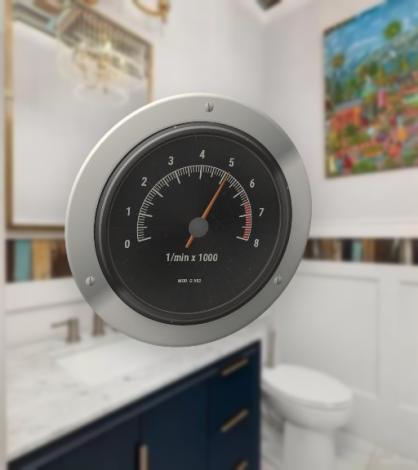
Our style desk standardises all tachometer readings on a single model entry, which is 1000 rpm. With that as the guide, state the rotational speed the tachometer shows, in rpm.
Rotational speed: 5000 rpm
